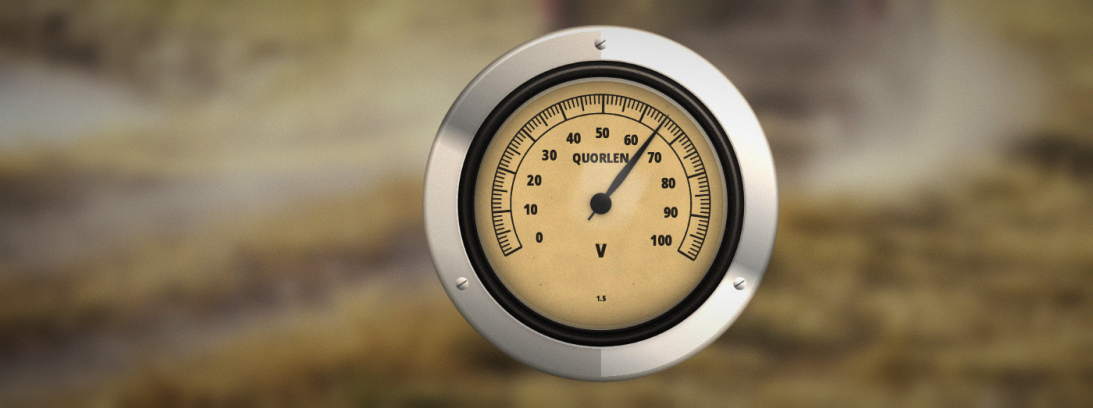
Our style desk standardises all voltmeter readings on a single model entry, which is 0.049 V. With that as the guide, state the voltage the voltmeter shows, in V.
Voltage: 65 V
